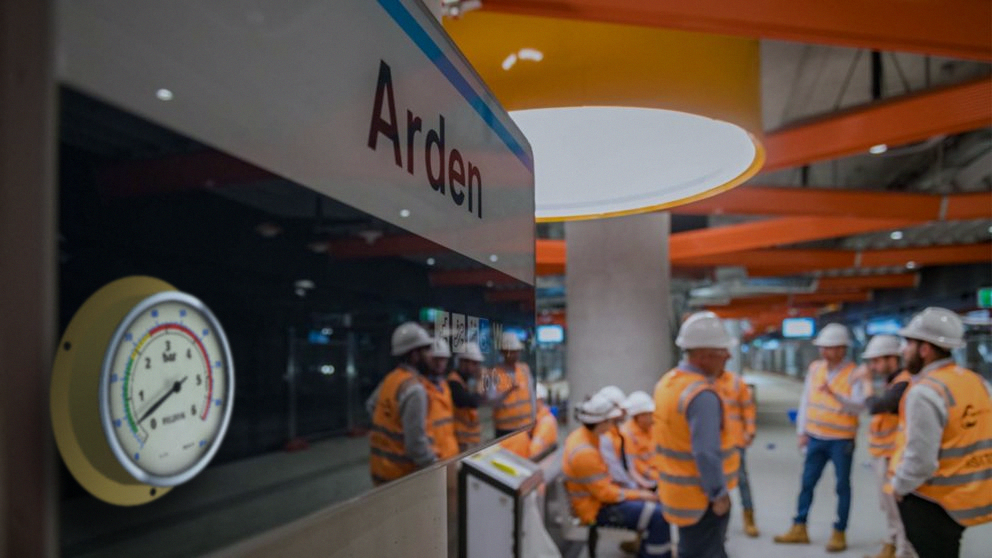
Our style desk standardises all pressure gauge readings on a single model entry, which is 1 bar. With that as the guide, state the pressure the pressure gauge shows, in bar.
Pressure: 0.5 bar
